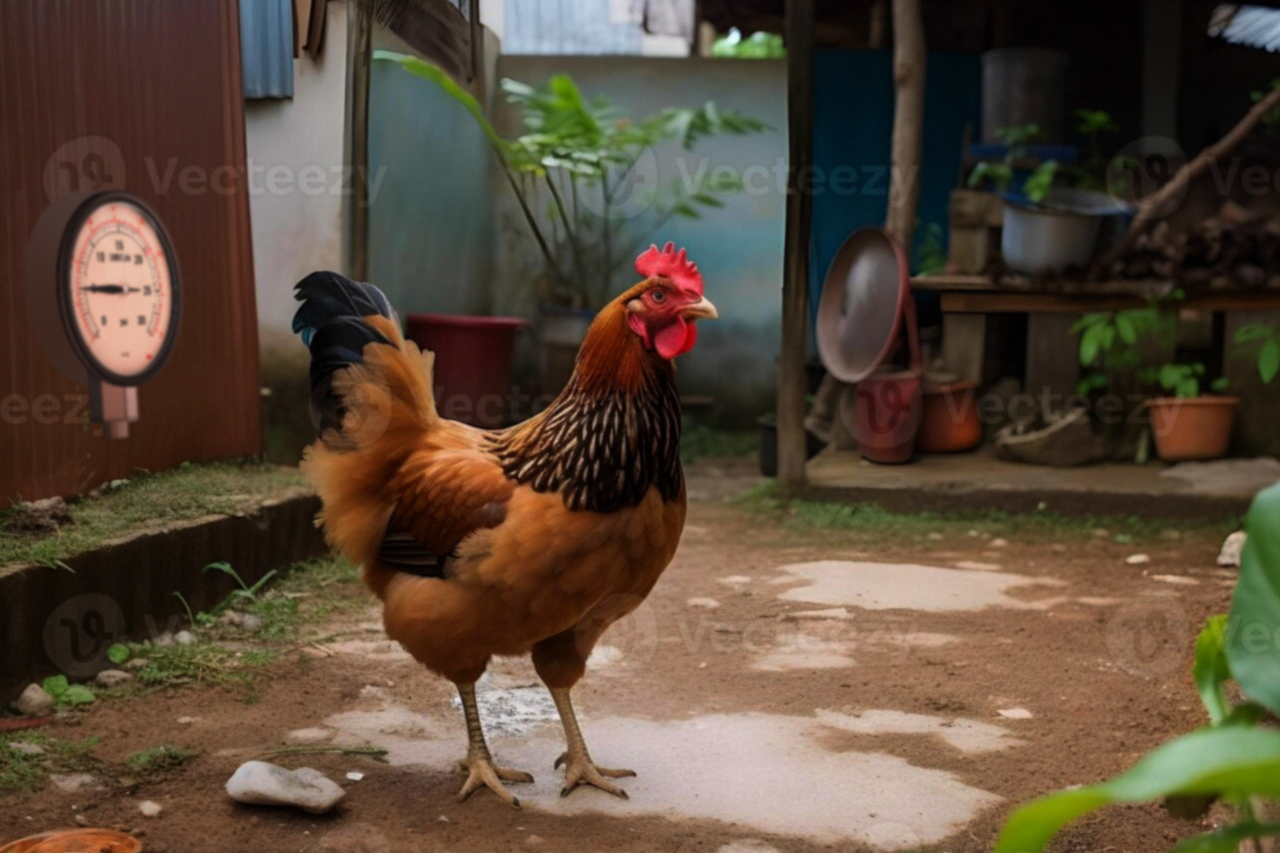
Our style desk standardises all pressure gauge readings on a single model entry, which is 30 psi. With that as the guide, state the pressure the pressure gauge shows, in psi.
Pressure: 5 psi
